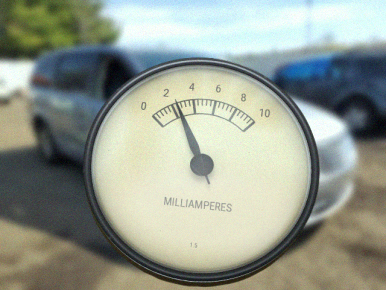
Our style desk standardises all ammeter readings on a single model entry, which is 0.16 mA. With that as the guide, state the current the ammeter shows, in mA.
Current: 2.4 mA
